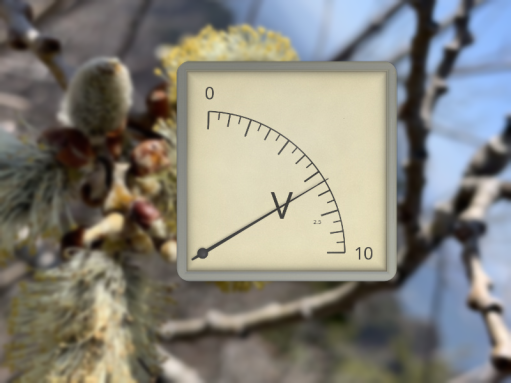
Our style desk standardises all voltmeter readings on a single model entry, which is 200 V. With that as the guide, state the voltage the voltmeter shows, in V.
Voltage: 6.5 V
